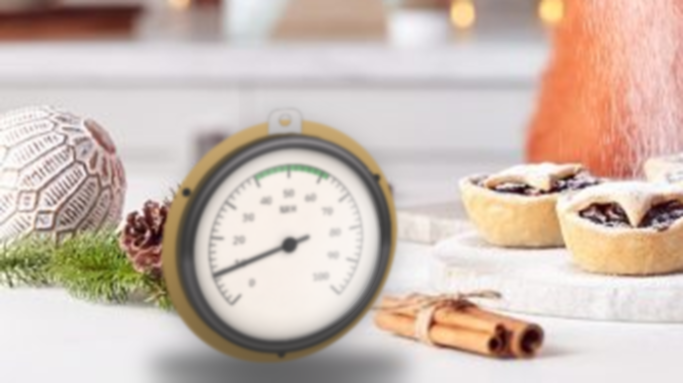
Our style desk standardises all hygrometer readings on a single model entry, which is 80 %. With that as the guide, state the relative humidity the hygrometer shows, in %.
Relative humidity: 10 %
